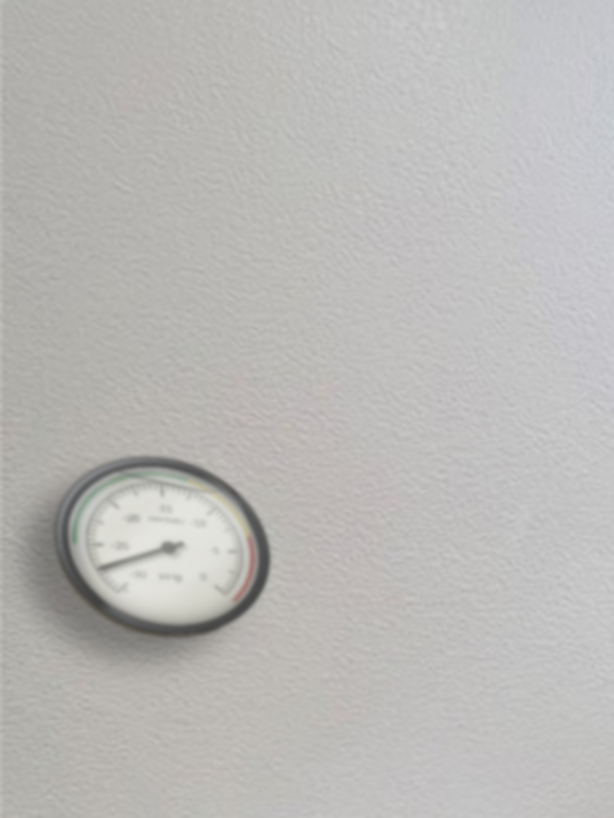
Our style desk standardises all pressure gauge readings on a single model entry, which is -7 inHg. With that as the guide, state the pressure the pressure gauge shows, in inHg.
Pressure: -27.5 inHg
